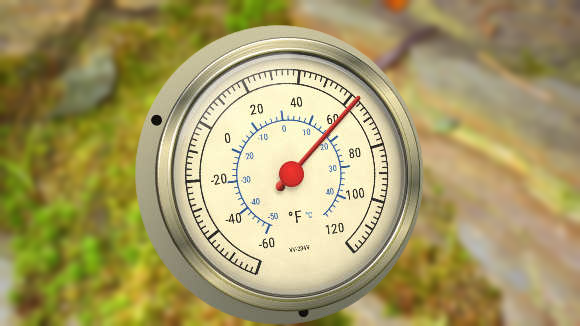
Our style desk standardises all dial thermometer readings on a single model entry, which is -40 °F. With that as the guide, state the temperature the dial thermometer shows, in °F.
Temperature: 62 °F
